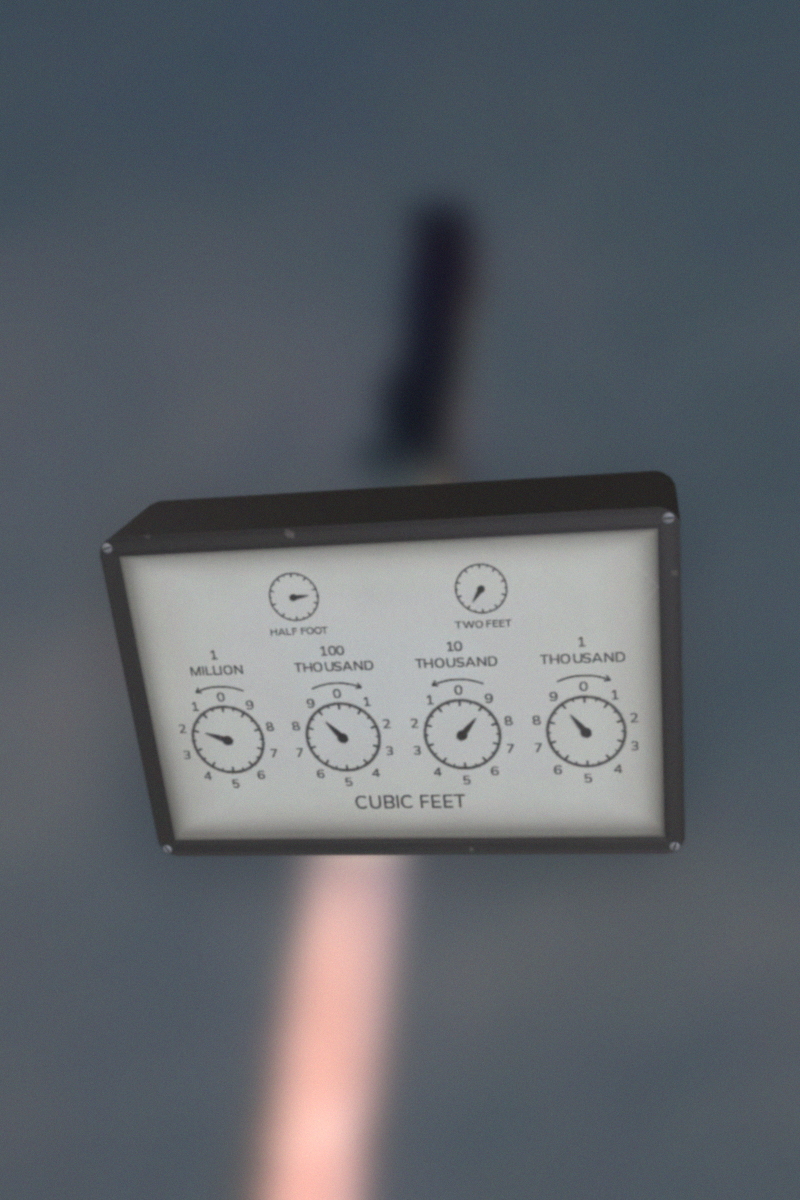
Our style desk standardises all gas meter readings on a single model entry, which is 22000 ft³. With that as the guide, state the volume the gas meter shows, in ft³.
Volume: 188900 ft³
